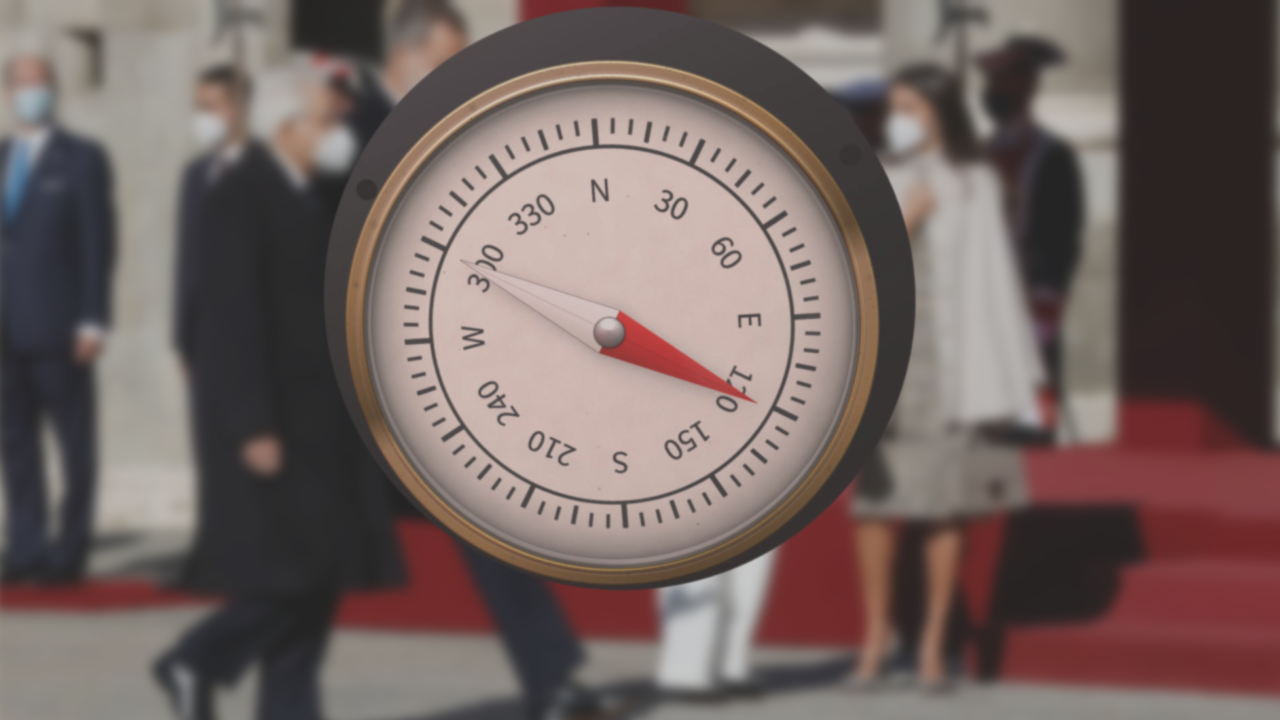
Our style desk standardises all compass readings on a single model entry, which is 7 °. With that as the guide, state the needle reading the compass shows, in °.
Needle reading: 120 °
